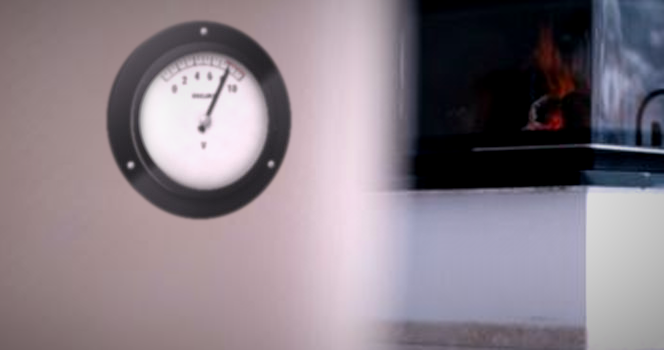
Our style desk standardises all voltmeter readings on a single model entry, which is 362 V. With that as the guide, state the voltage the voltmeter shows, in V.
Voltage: 8 V
